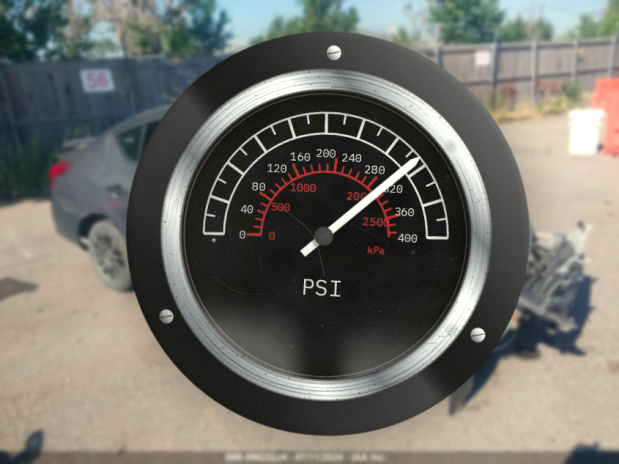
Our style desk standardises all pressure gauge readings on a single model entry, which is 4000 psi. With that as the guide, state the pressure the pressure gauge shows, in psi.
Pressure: 310 psi
